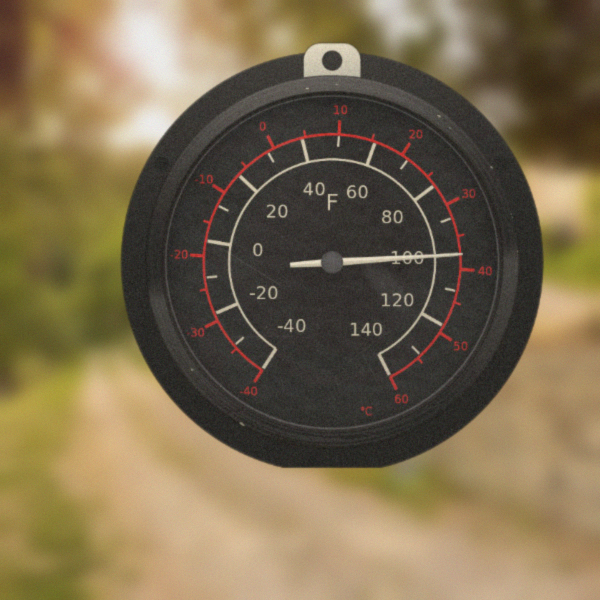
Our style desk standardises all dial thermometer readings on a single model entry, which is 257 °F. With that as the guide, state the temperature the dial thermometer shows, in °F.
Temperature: 100 °F
